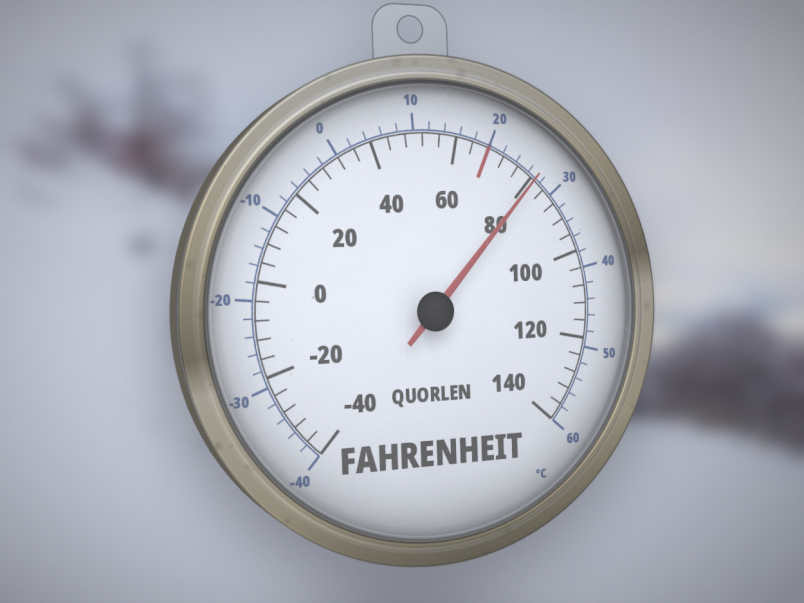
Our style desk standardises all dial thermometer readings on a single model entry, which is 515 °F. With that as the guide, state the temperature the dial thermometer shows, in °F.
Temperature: 80 °F
